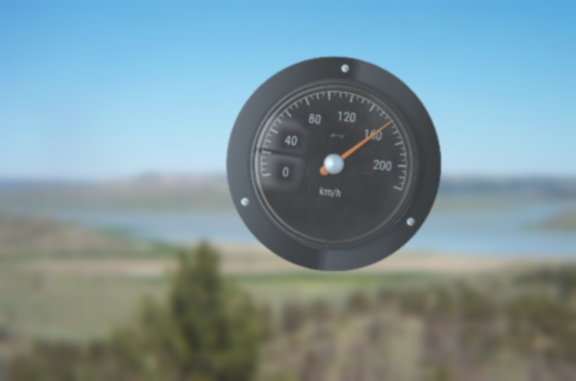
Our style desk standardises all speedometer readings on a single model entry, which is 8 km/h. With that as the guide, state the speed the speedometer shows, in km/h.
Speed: 160 km/h
